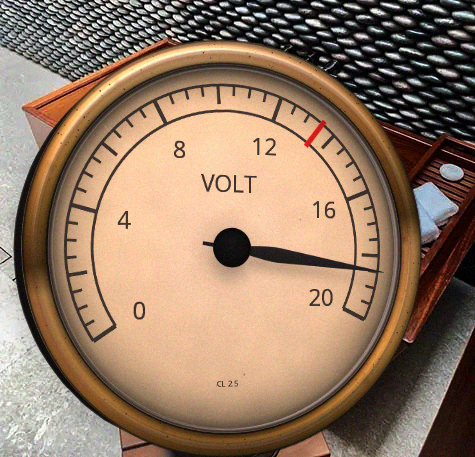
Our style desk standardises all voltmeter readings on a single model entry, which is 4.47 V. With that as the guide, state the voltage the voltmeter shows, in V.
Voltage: 18.5 V
